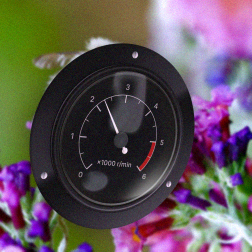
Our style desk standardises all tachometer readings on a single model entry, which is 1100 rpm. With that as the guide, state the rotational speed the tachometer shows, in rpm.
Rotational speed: 2250 rpm
